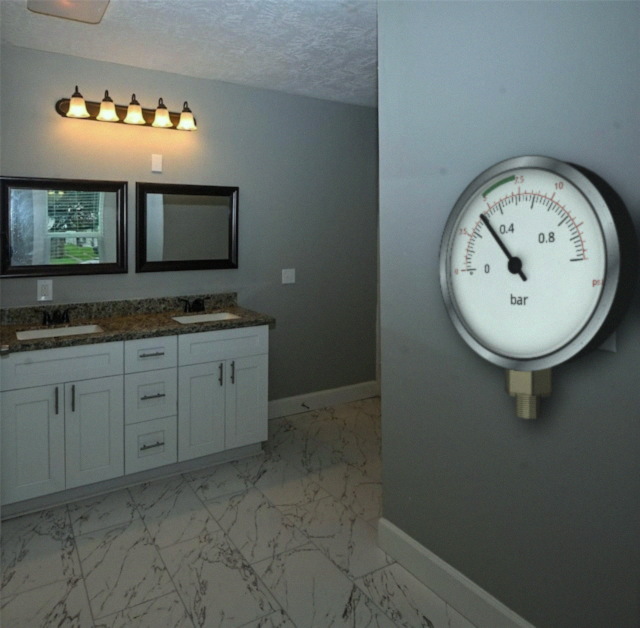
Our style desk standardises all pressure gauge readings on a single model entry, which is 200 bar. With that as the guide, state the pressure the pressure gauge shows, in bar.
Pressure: 0.3 bar
